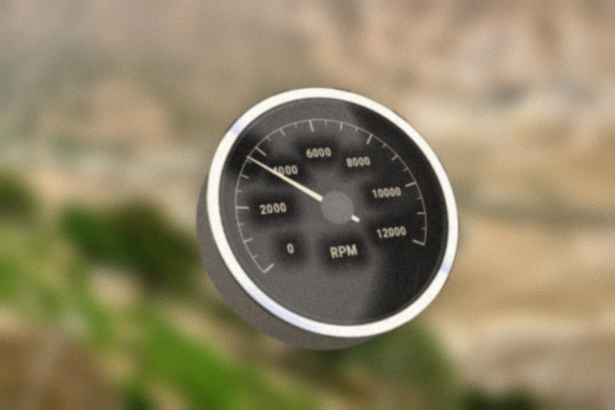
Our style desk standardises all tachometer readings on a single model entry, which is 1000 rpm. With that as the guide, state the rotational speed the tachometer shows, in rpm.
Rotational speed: 3500 rpm
